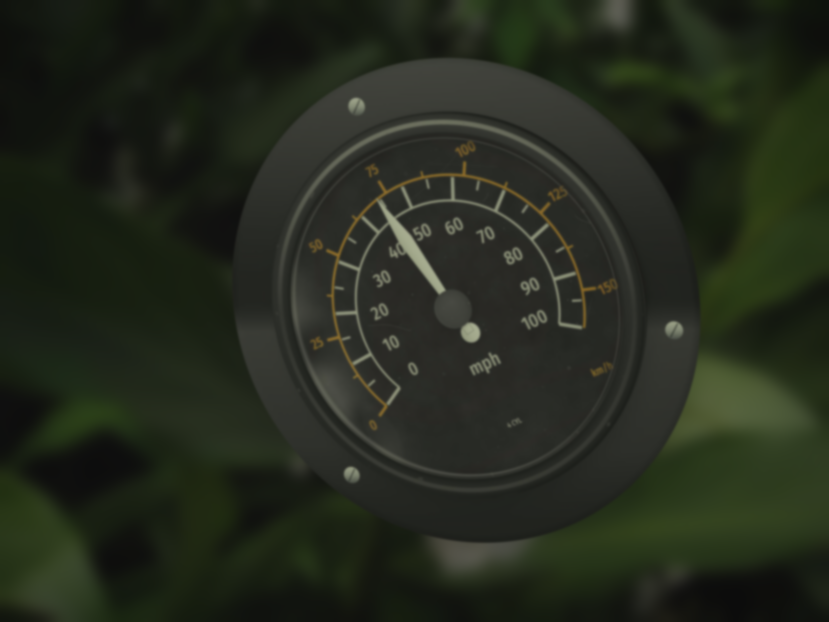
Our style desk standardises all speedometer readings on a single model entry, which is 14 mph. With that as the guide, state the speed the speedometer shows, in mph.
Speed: 45 mph
